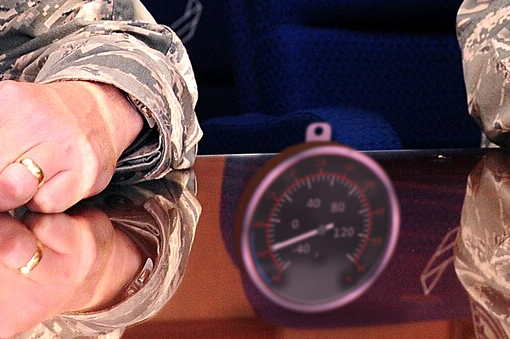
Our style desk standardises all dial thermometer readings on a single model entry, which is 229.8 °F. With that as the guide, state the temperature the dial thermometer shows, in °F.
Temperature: -20 °F
